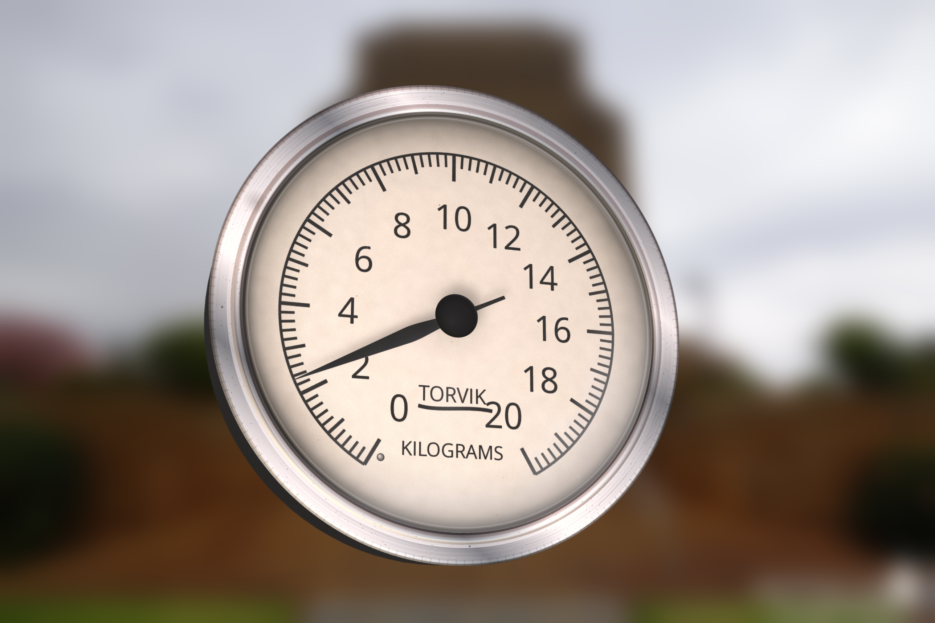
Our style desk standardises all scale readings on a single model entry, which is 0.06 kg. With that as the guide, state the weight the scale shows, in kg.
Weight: 2.3 kg
